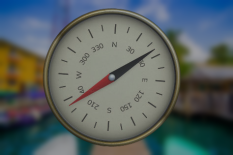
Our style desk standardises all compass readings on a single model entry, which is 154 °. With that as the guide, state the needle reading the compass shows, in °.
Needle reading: 232.5 °
